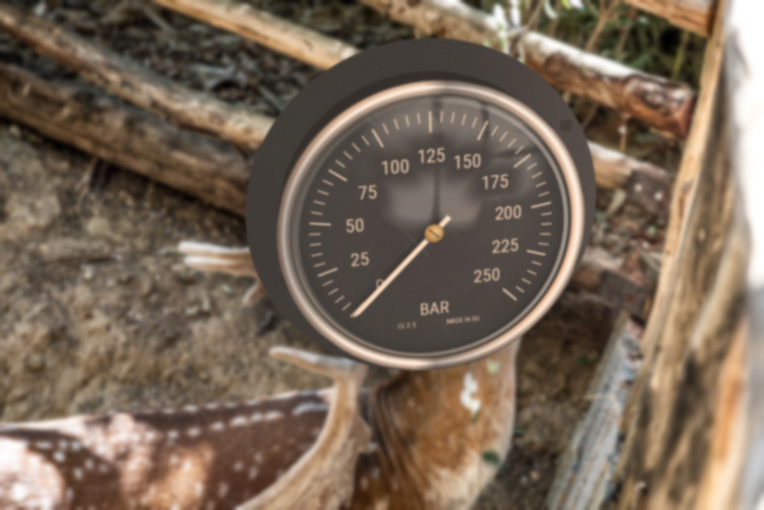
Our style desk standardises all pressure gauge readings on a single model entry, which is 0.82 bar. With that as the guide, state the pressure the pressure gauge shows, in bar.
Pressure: 0 bar
